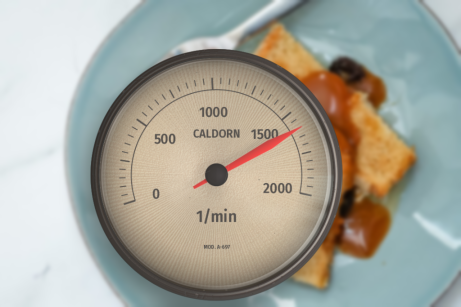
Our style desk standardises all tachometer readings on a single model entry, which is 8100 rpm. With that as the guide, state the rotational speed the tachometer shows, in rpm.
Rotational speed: 1600 rpm
